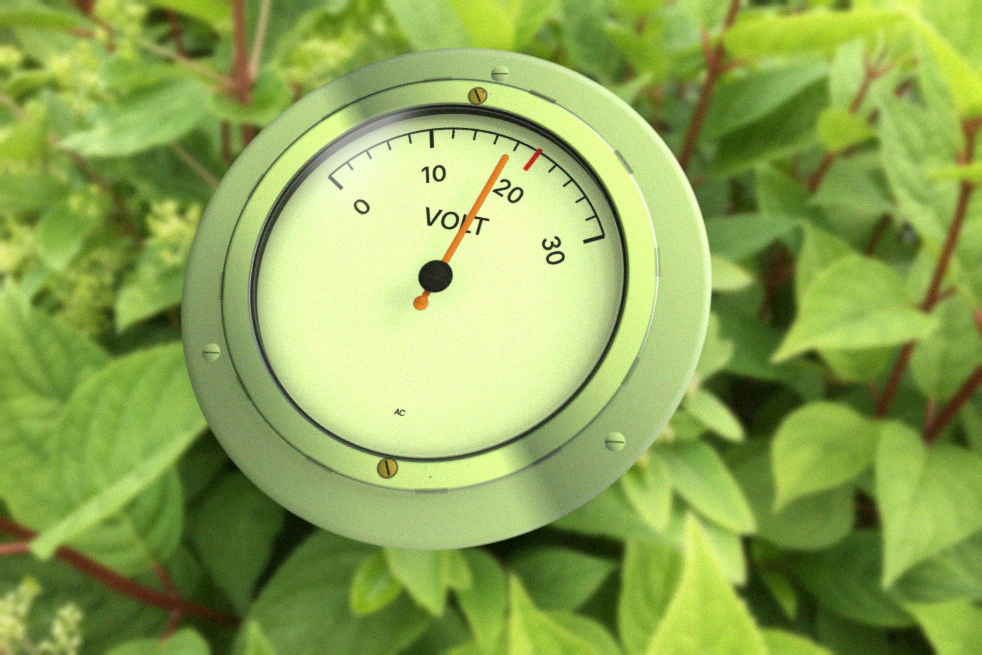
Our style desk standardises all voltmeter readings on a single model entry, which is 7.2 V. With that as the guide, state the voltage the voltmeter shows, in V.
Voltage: 18 V
